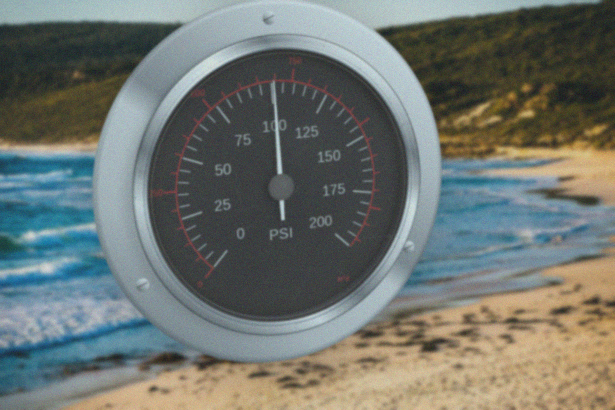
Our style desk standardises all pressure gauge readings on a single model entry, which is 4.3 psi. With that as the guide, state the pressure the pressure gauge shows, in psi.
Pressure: 100 psi
